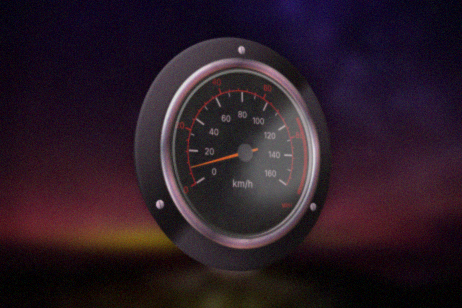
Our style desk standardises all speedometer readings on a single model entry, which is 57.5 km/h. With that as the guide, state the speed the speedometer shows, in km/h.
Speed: 10 km/h
